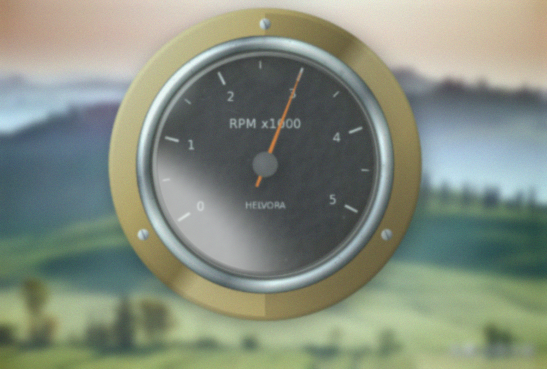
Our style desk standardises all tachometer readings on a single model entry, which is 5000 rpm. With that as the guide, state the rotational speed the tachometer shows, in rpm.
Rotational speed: 3000 rpm
